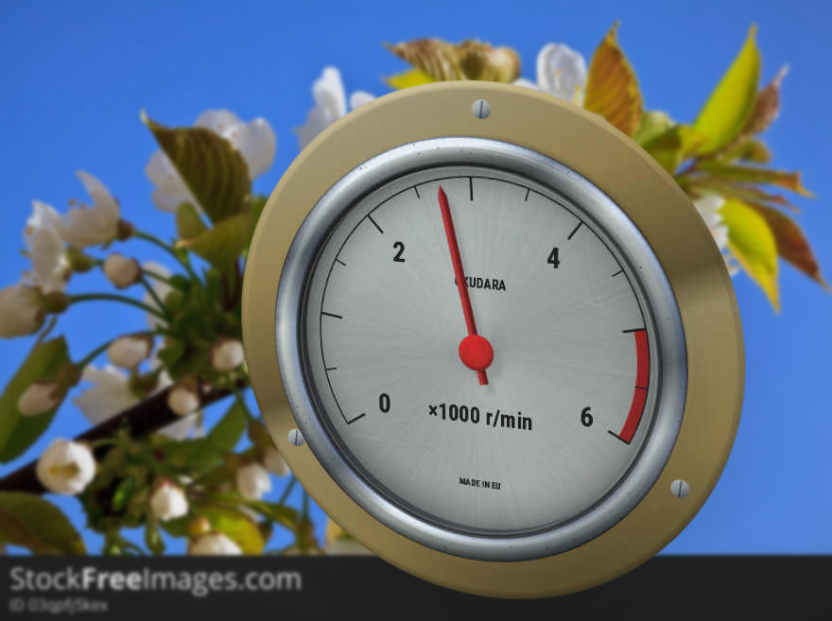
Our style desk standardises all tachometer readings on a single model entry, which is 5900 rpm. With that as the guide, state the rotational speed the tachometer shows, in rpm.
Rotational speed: 2750 rpm
